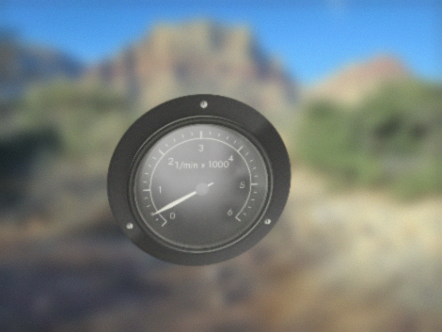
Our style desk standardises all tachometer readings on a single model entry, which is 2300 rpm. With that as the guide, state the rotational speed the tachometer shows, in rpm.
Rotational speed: 400 rpm
